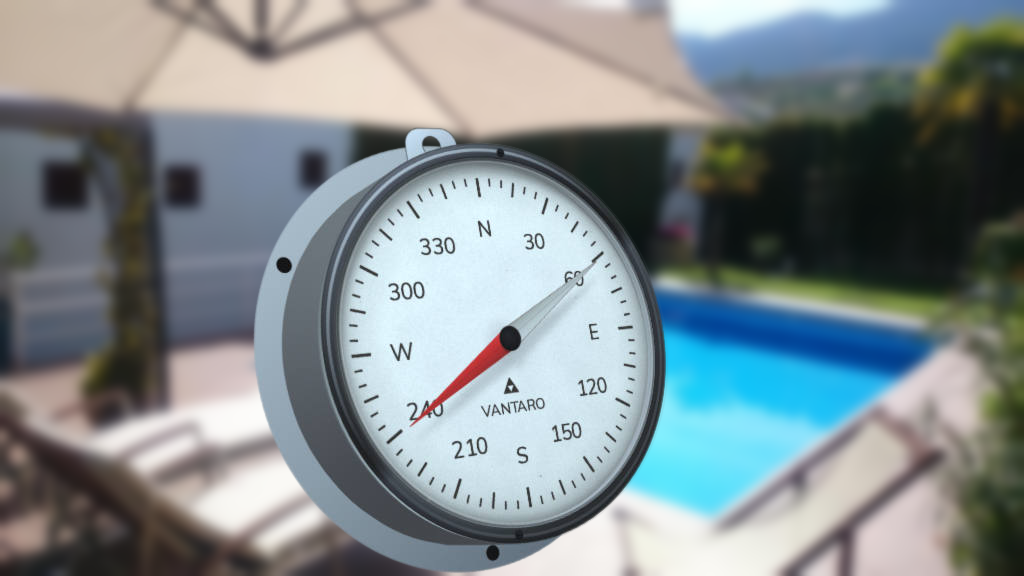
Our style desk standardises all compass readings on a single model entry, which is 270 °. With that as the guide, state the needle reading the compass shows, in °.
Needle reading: 240 °
